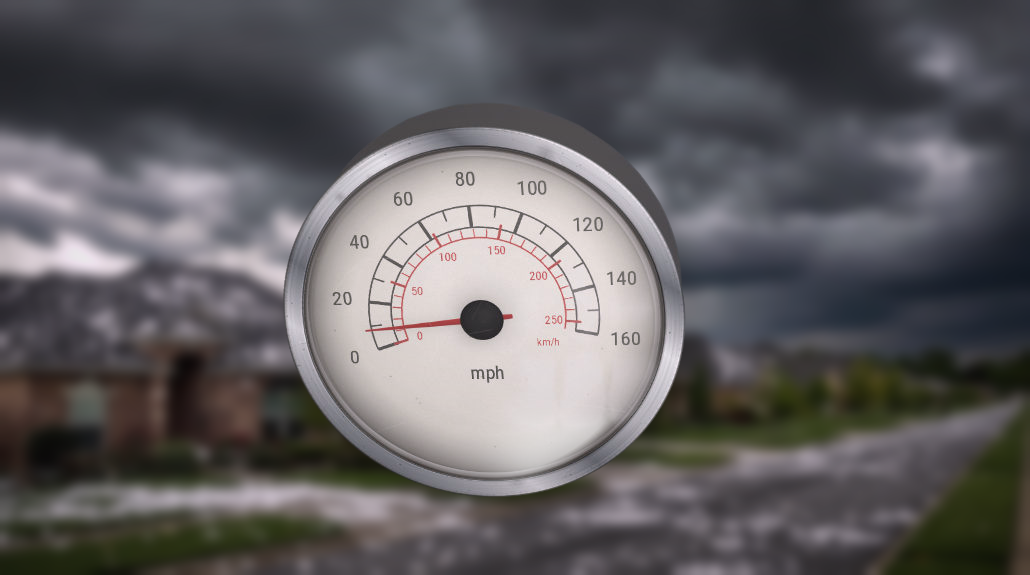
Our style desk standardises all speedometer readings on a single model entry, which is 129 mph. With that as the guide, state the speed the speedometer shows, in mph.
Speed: 10 mph
